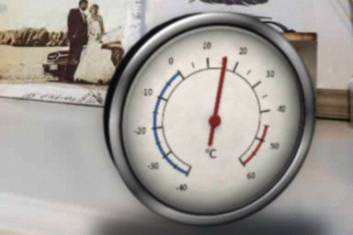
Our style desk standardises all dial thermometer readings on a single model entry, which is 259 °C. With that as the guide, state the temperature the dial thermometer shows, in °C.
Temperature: 15 °C
